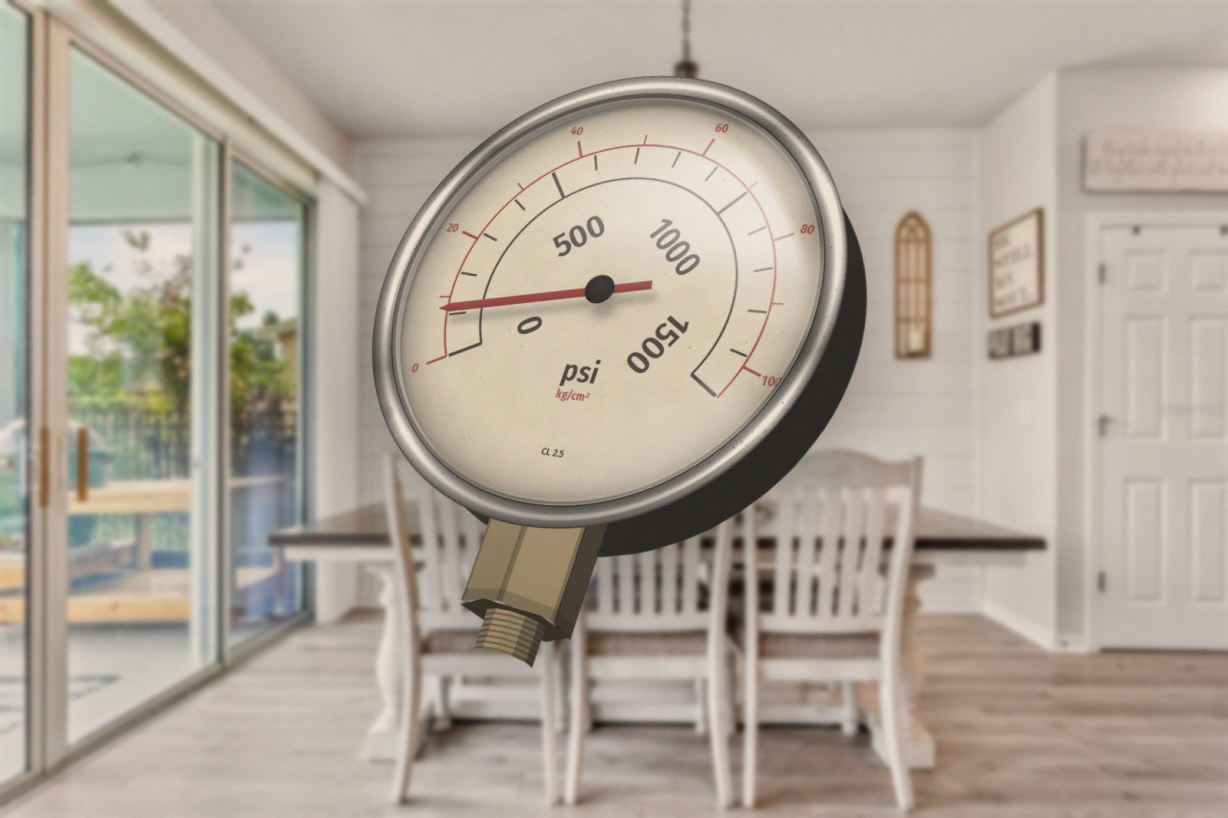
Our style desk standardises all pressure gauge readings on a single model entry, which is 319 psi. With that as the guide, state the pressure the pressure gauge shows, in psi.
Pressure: 100 psi
